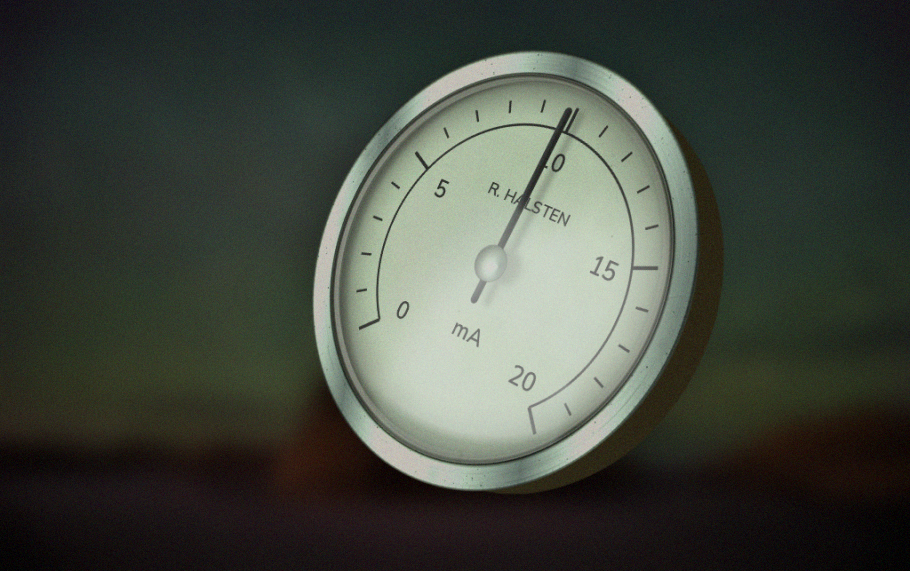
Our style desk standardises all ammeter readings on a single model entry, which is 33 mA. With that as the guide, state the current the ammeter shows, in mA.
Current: 10 mA
